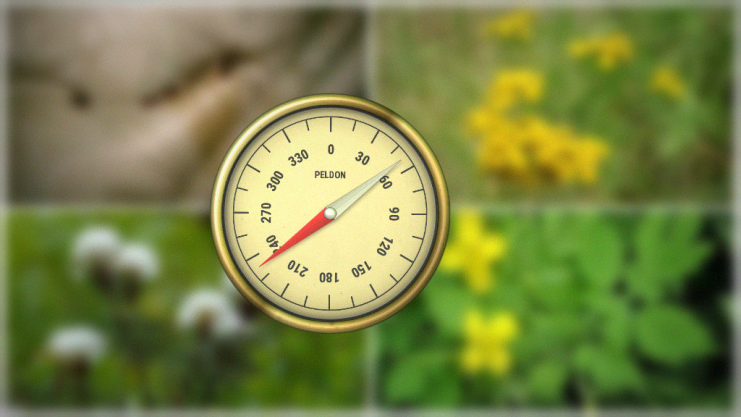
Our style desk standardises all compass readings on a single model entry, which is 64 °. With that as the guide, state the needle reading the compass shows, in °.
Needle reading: 232.5 °
